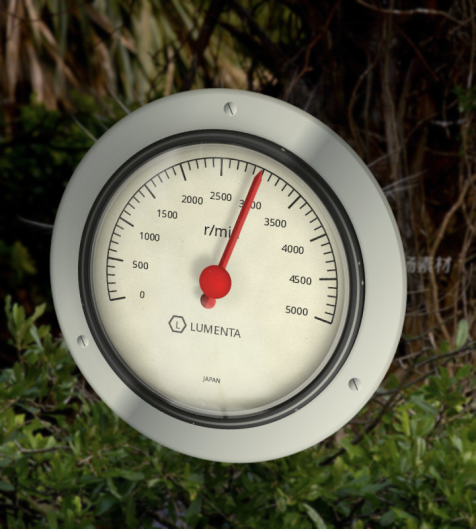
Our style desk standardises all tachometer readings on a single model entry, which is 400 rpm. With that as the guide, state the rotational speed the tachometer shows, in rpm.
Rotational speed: 3000 rpm
